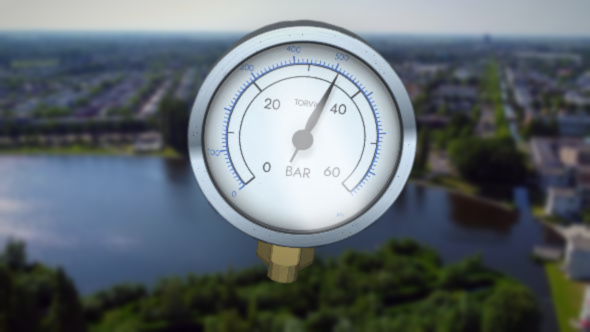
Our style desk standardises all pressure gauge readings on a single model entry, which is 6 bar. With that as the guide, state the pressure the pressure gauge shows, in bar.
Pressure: 35 bar
